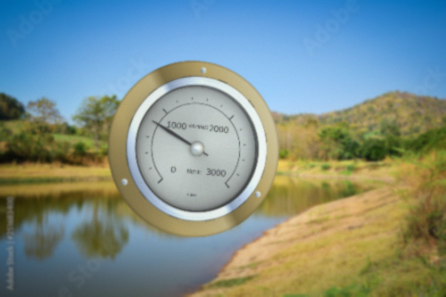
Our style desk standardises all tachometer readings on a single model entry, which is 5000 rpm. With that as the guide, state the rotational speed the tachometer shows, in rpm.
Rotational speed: 800 rpm
